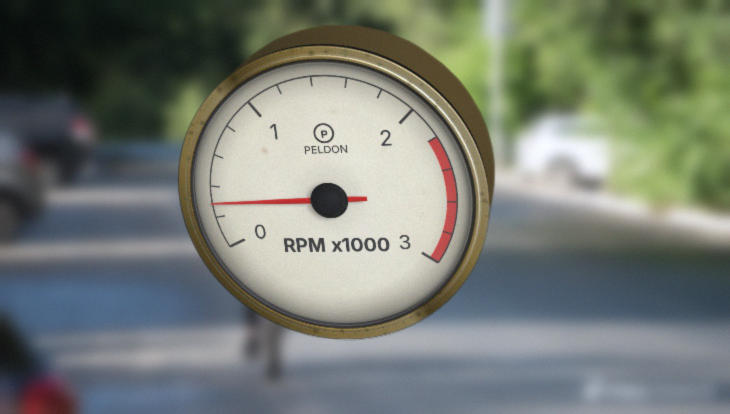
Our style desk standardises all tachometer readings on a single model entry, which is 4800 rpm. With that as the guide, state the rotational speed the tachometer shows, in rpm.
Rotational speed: 300 rpm
